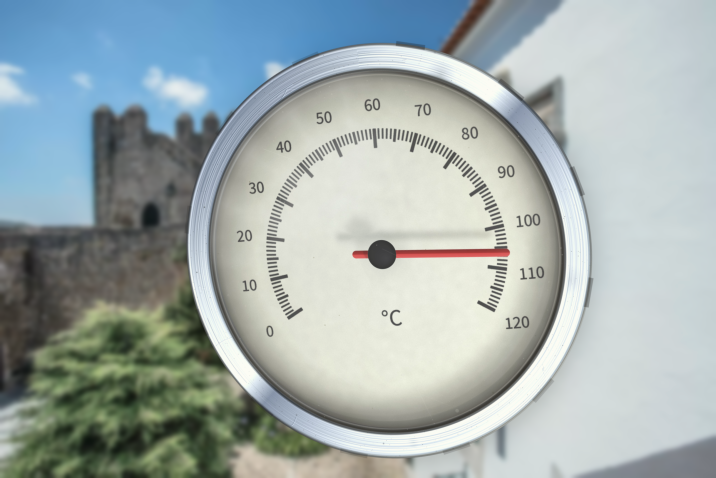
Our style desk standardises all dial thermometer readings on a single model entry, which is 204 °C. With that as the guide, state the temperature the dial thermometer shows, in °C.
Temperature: 106 °C
